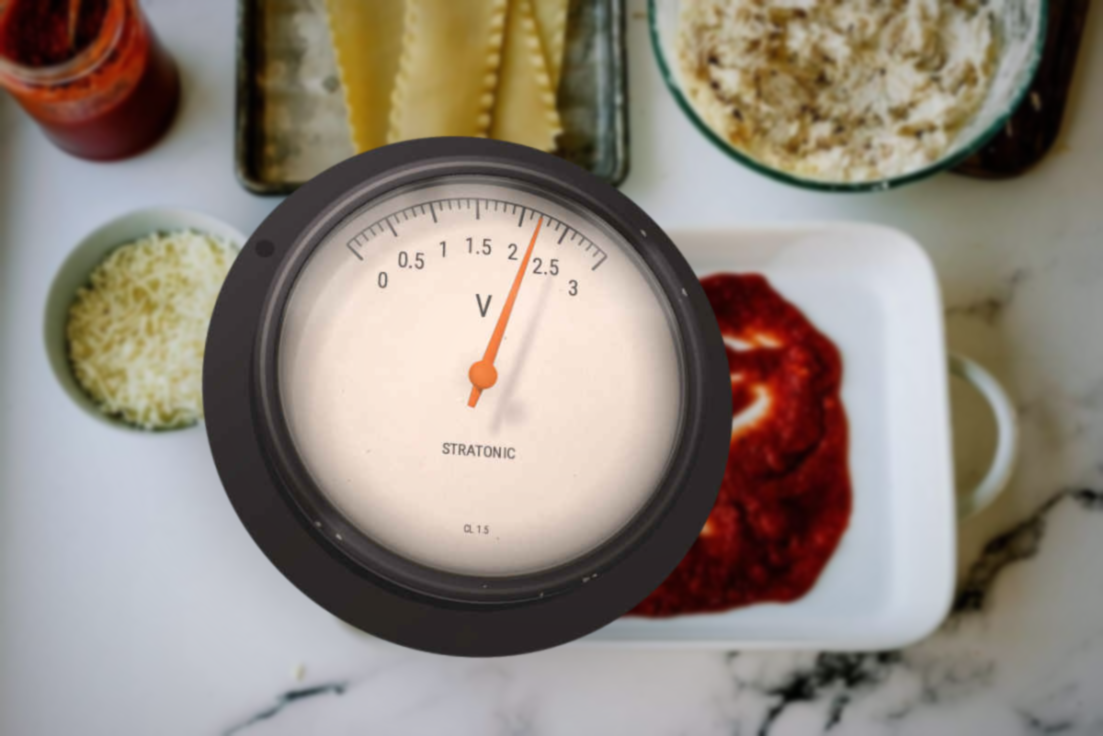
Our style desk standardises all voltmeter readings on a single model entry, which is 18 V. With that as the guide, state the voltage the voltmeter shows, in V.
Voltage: 2.2 V
